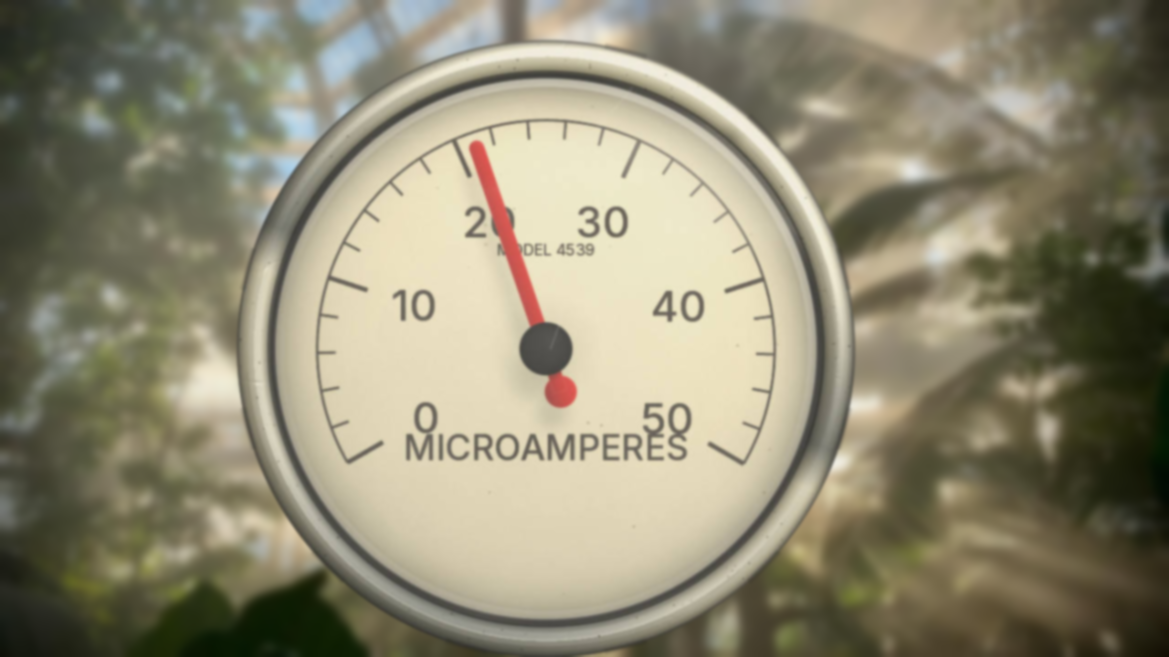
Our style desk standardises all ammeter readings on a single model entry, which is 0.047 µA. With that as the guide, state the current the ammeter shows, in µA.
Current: 21 µA
